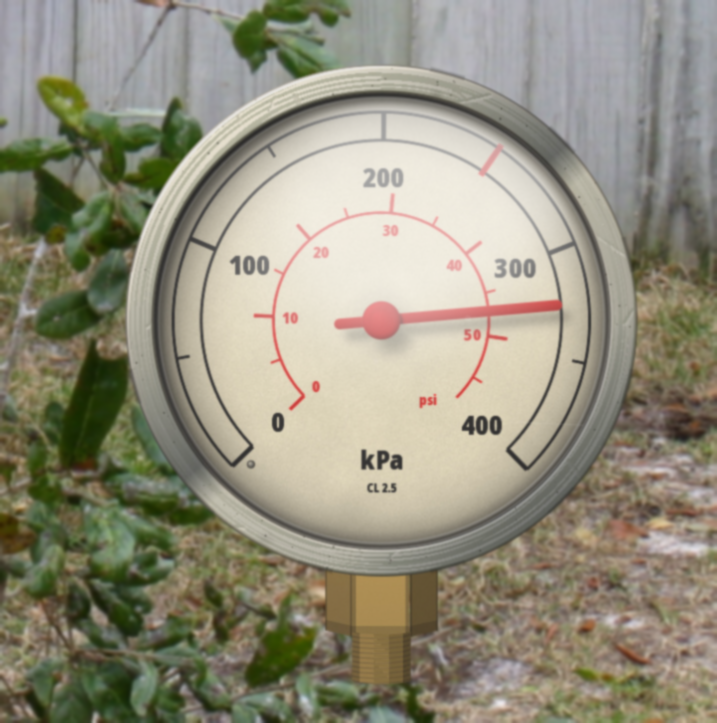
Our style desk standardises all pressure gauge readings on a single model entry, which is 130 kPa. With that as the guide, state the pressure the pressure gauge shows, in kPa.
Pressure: 325 kPa
